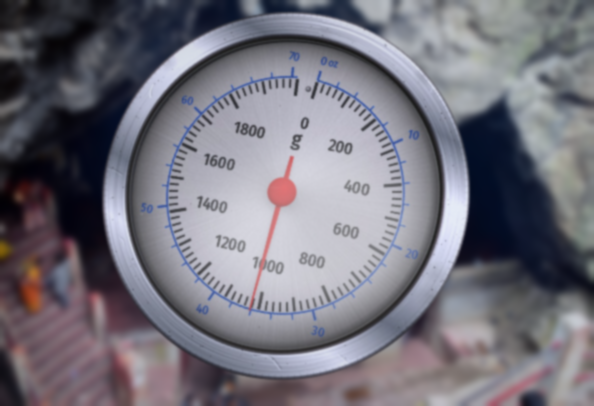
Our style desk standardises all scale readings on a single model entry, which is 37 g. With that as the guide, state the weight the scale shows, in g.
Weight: 1020 g
